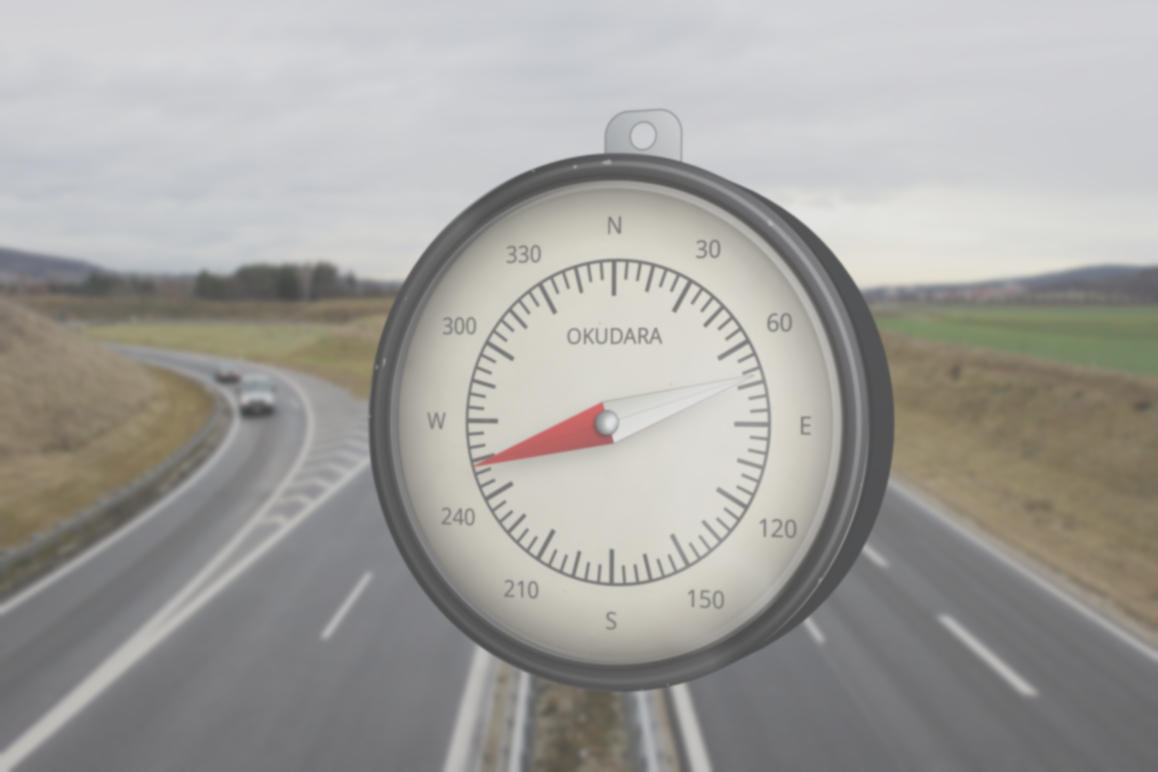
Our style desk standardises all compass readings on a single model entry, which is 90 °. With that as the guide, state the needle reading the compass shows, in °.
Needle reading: 252.5 °
